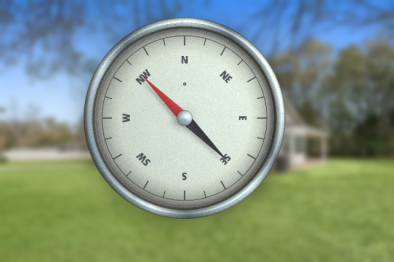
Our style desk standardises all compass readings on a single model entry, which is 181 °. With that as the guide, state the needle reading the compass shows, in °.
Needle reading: 315 °
